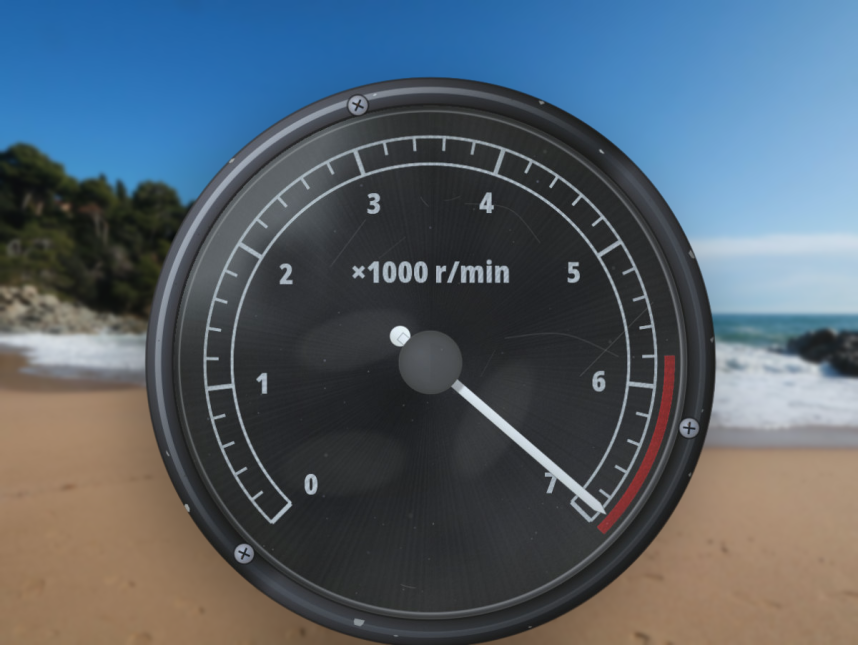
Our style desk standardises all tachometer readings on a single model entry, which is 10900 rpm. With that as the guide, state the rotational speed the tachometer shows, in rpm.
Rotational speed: 6900 rpm
